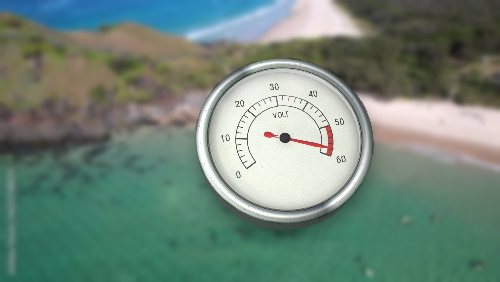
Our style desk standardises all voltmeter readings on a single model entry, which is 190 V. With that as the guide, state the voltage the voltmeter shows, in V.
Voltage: 58 V
